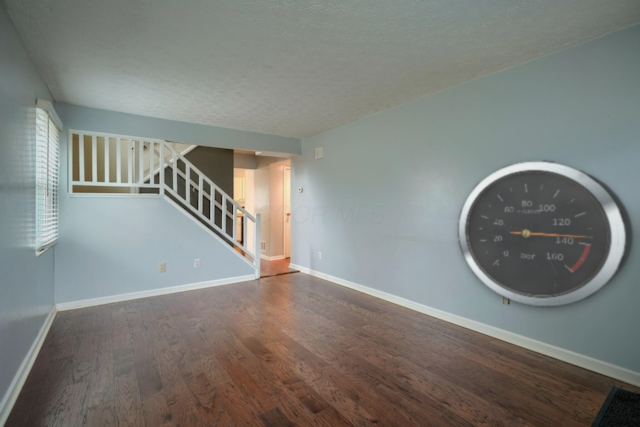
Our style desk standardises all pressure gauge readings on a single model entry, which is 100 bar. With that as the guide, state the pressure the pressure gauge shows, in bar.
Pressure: 135 bar
